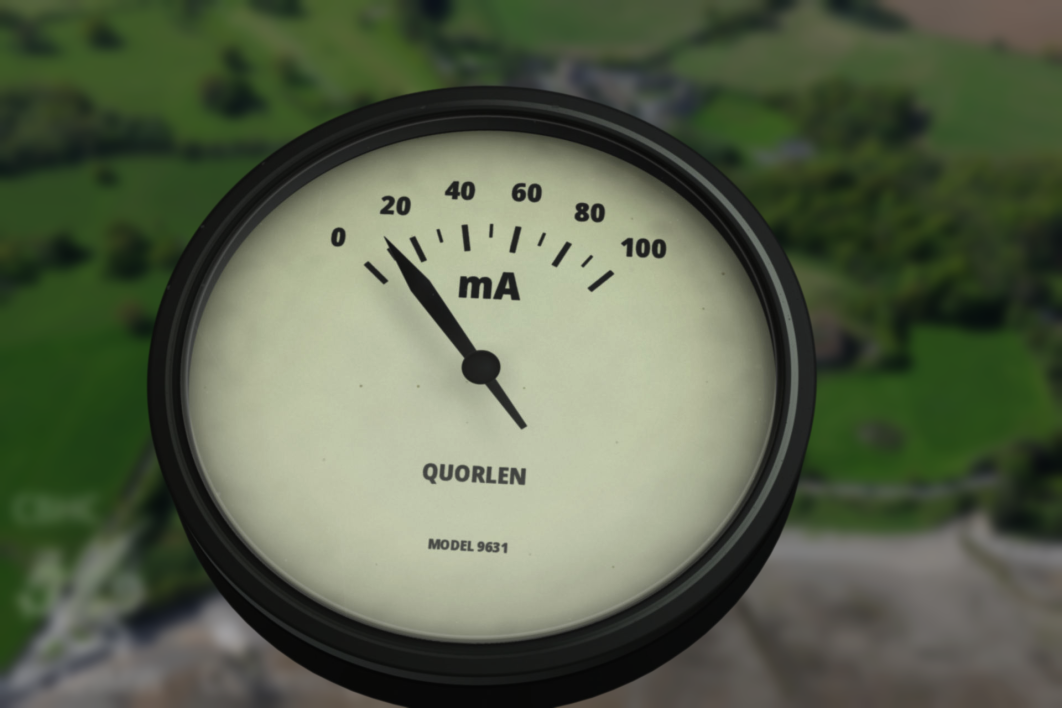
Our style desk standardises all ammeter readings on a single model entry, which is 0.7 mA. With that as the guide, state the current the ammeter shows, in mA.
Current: 10 mA
